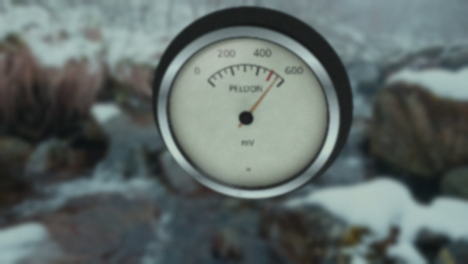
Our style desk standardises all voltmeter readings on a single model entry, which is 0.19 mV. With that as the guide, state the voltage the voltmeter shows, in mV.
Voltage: 550 mV
